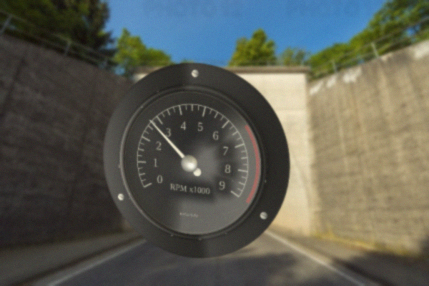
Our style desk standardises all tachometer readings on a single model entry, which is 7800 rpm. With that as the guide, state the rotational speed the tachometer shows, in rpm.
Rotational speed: 2750 rpm
